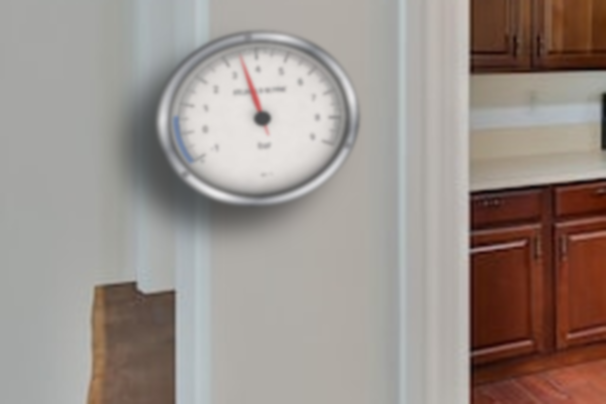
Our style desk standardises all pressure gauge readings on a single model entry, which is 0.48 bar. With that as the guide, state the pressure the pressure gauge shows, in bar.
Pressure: 3.5 bar
